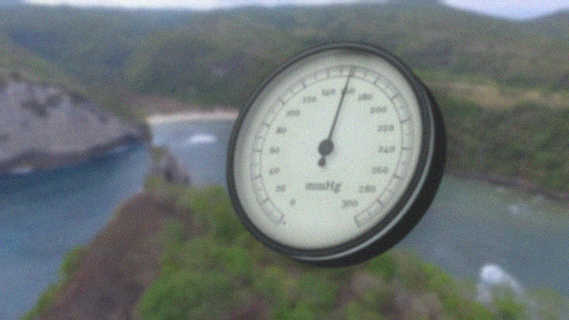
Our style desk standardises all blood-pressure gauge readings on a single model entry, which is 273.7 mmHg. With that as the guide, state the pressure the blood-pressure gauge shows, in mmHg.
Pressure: 160 mmHg
